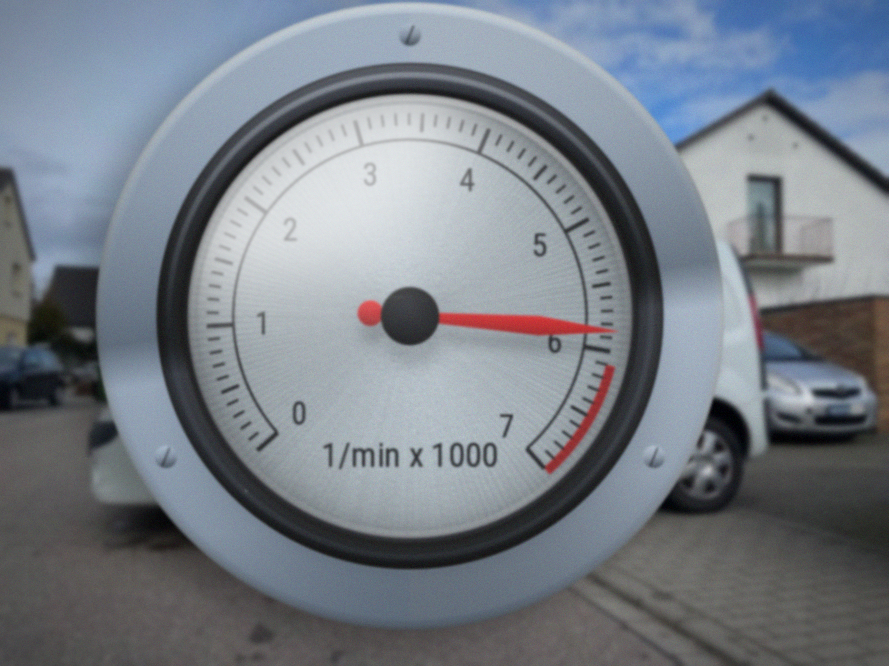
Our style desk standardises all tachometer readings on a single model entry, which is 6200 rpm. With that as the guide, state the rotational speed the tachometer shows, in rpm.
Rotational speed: 5850 rpm
